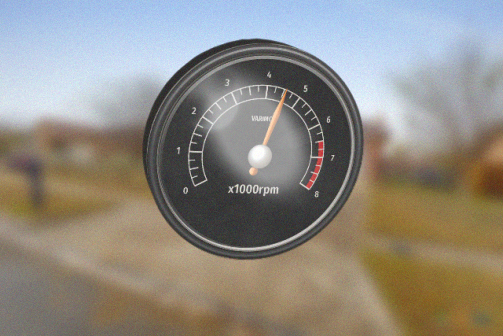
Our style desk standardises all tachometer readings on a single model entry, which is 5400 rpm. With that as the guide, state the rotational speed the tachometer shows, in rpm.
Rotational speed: 4500 rpm
